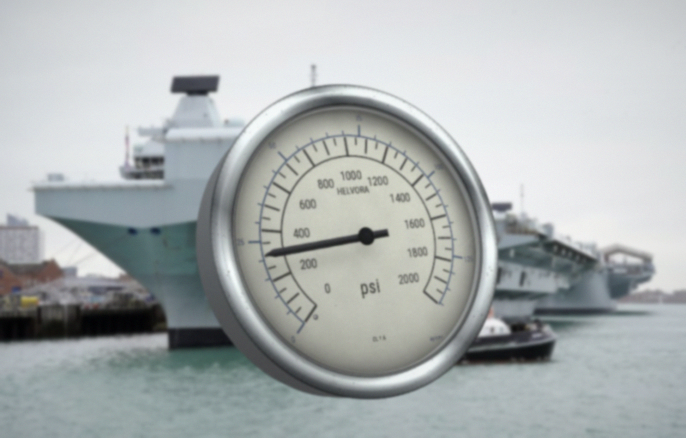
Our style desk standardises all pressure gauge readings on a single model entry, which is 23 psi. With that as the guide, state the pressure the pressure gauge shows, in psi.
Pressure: 300 psi
